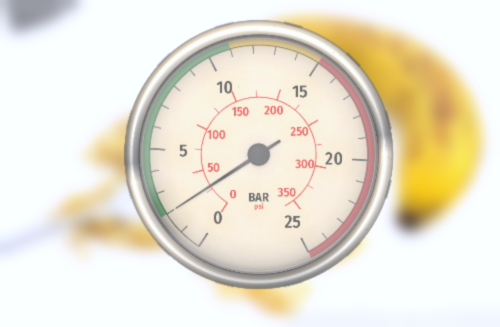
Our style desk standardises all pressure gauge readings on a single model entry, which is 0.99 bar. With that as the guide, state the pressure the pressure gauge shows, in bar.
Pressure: 2 bar
